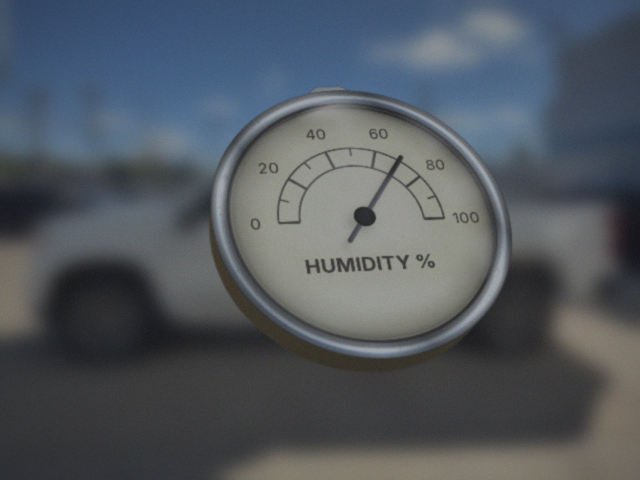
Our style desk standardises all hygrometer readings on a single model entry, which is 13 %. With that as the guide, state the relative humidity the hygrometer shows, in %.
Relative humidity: 70 %
